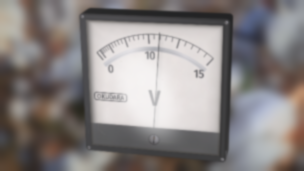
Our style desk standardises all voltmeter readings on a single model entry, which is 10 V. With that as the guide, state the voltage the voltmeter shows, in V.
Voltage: 11 V
